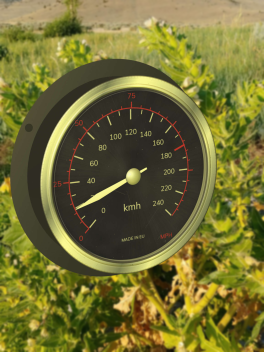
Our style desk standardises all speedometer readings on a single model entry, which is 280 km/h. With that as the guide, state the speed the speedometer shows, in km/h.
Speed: 20 km/h
